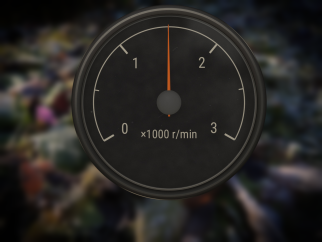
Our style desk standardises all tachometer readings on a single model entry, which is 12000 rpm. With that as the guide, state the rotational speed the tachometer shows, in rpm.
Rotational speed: 1500 rpm
